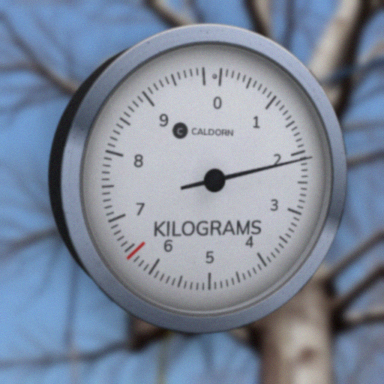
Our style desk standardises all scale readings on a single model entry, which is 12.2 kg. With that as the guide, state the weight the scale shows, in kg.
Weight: 2.1 kg
